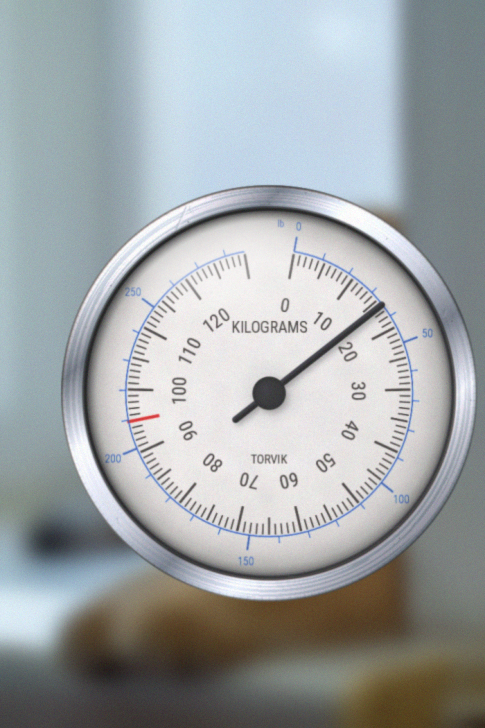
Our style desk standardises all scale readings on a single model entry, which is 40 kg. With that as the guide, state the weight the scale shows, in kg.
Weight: 16 kg
